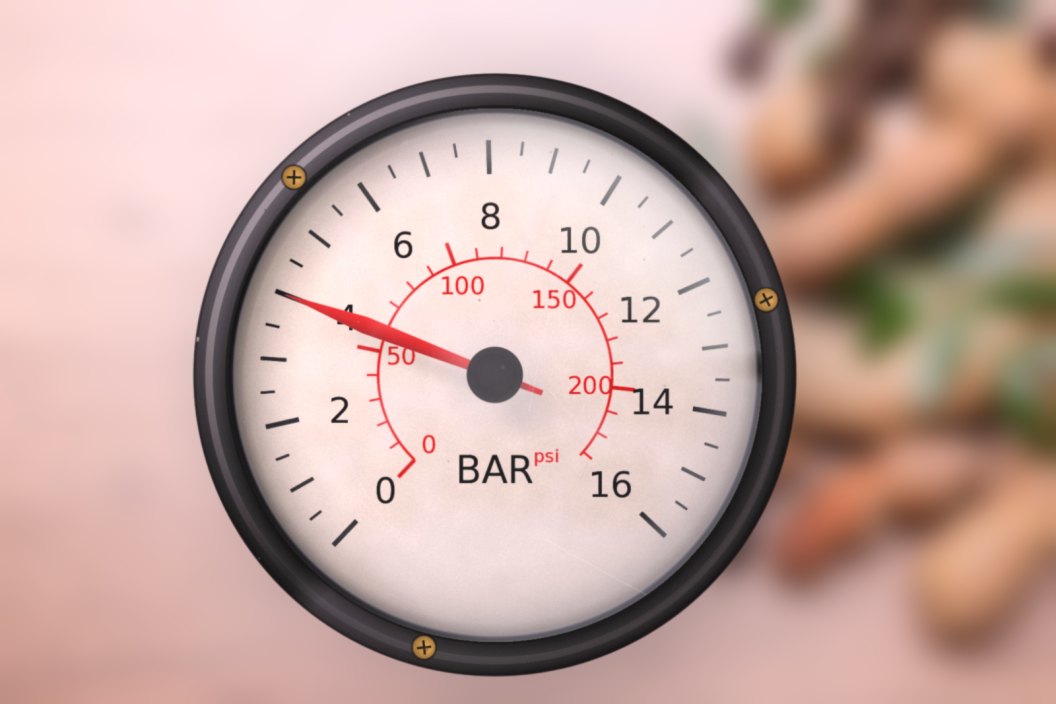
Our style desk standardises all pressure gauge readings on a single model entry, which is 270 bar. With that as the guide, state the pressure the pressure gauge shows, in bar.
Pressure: 4 bar
